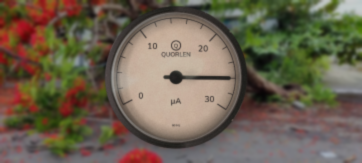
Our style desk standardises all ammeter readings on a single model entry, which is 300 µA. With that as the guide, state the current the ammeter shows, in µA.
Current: 26 µA
